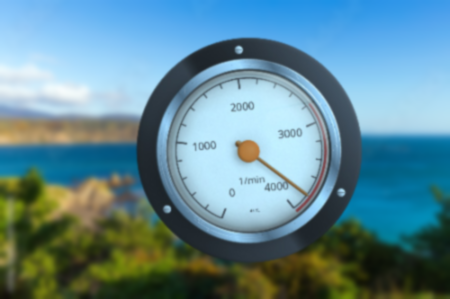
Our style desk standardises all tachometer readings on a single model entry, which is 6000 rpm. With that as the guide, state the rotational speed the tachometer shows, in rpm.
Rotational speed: 3800 rpm
